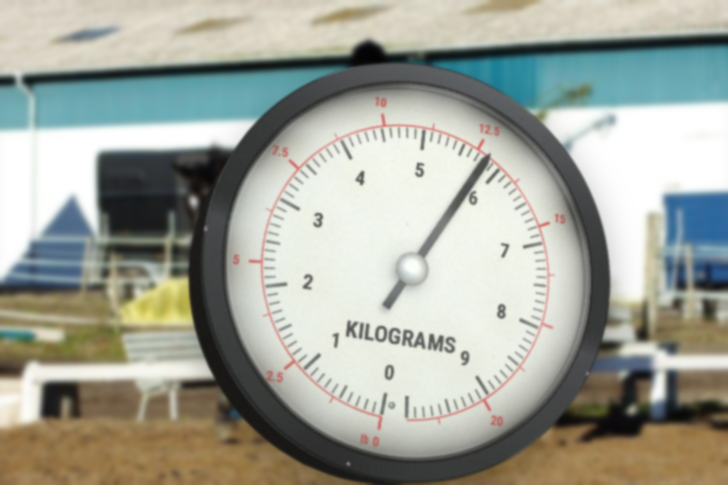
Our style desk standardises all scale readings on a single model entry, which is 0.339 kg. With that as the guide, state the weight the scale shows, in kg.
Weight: 5.8 kg
